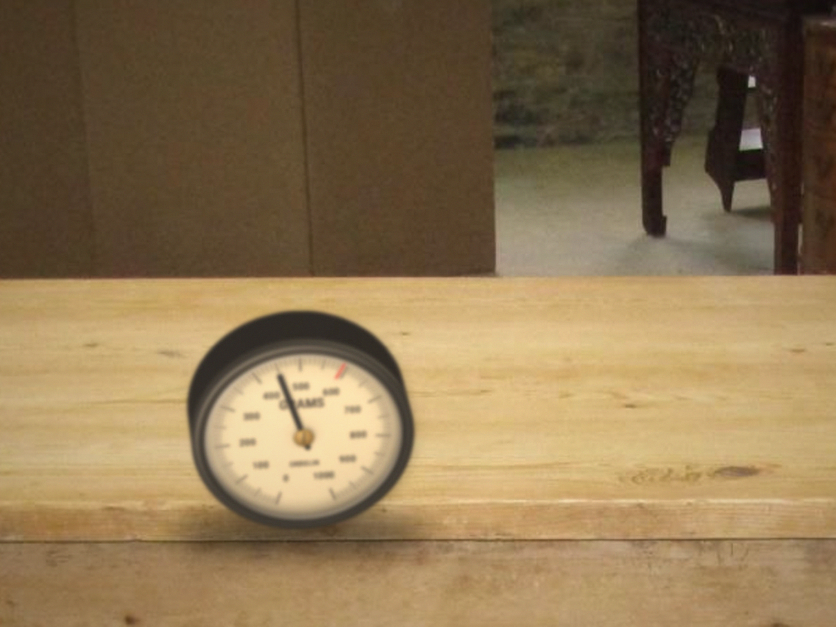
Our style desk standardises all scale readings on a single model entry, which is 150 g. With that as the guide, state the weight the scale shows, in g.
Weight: 450 g
